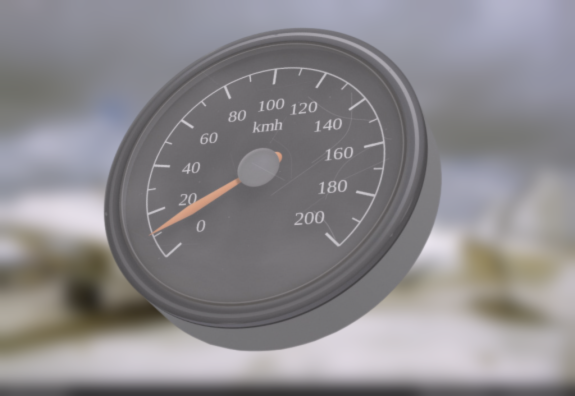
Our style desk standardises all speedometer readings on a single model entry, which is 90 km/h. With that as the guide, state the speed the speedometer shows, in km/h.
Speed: 10 km/h
